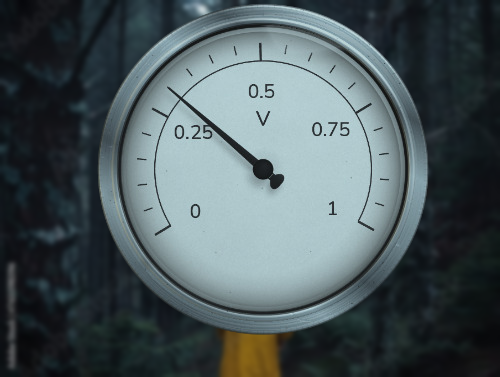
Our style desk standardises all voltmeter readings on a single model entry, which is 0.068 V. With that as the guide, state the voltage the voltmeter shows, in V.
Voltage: 0.3 V
